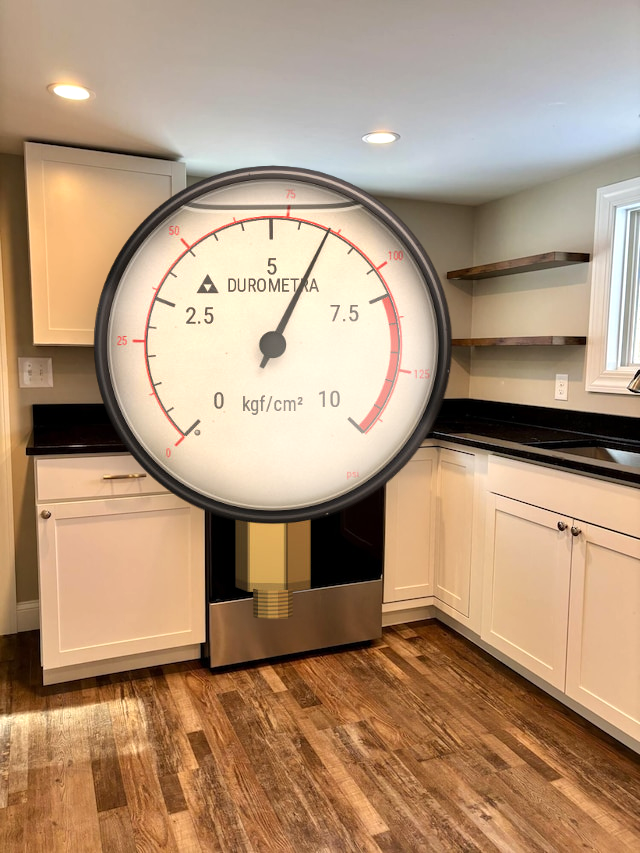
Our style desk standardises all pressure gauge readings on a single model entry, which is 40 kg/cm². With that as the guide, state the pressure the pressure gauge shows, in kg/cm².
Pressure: 6 kg/cm²
